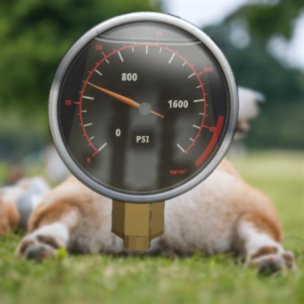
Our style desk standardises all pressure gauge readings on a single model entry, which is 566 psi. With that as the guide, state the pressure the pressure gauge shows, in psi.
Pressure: 500 psi
